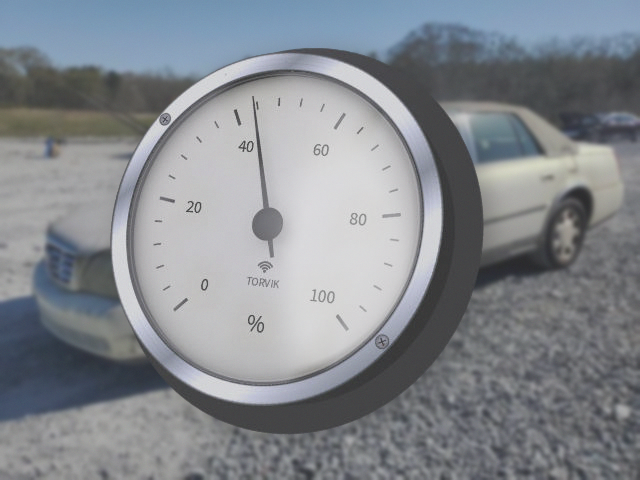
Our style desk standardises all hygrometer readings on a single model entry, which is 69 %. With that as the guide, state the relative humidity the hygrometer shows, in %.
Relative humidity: 44 %
